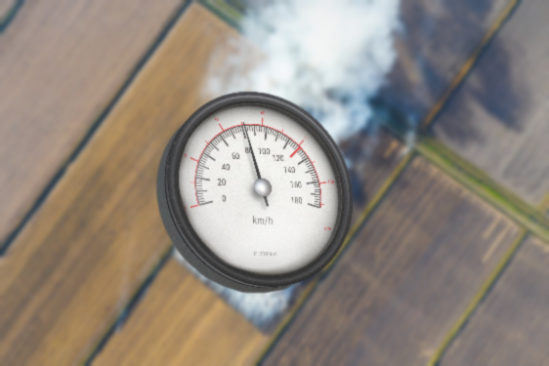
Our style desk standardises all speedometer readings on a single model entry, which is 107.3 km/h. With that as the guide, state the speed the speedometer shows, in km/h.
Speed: 80 km/h
